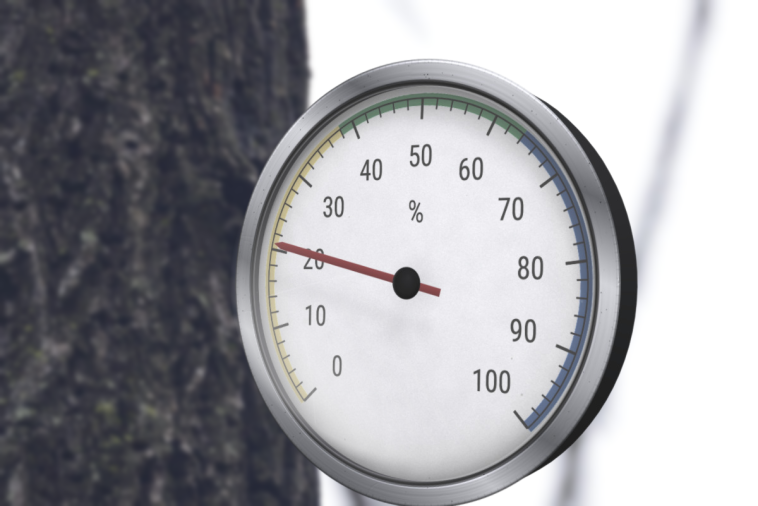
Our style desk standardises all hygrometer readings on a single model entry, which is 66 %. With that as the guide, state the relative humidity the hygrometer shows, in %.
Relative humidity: 21 %
